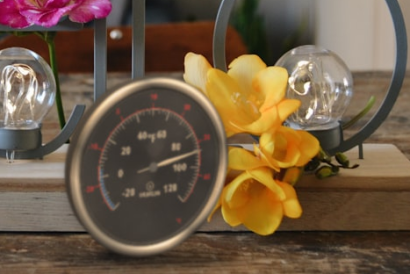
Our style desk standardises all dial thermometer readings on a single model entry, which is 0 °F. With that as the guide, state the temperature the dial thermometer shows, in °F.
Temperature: 90 °F
